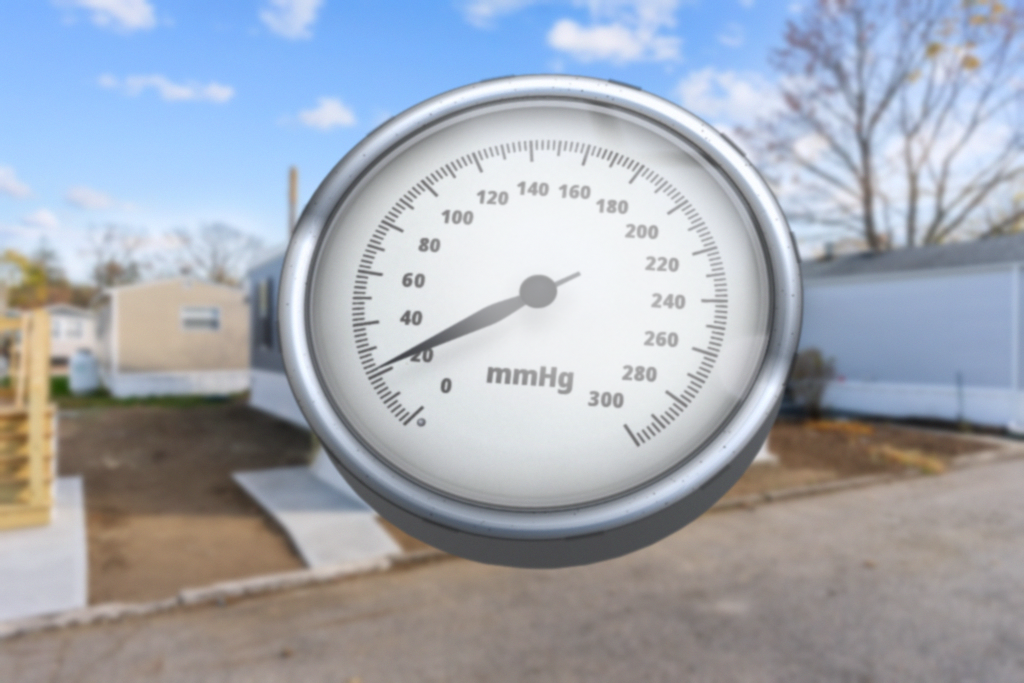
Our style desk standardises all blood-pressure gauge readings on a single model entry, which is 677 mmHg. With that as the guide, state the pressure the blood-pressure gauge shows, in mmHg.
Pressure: 20 mmHg
